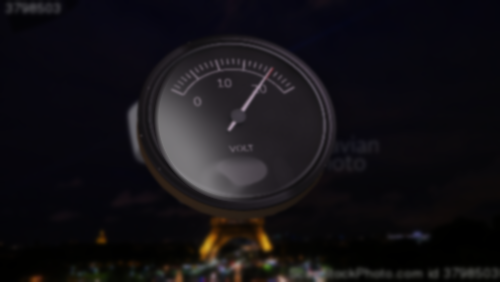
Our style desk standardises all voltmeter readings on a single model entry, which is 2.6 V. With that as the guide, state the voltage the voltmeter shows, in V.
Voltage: 20 V
